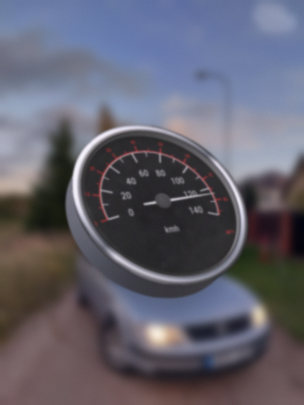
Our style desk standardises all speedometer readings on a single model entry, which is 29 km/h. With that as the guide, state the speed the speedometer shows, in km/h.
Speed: 125 km/h
